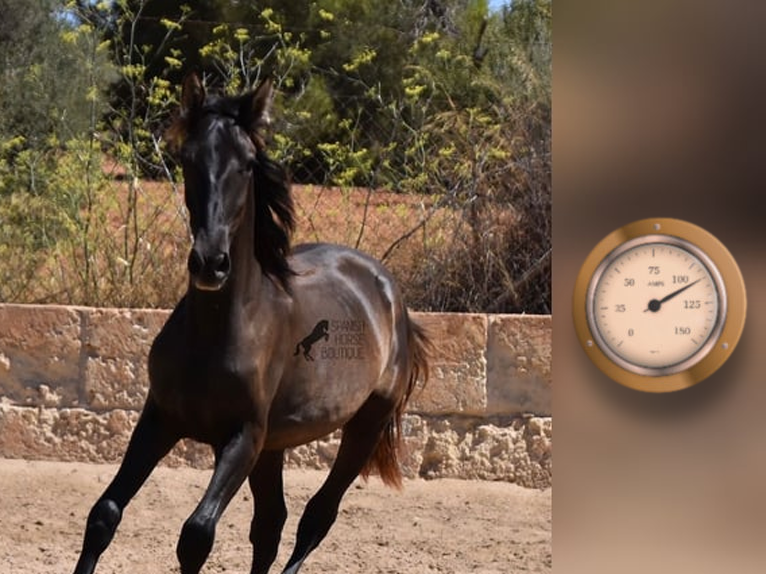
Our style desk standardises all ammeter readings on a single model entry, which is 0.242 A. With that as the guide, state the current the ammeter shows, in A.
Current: 110 A
